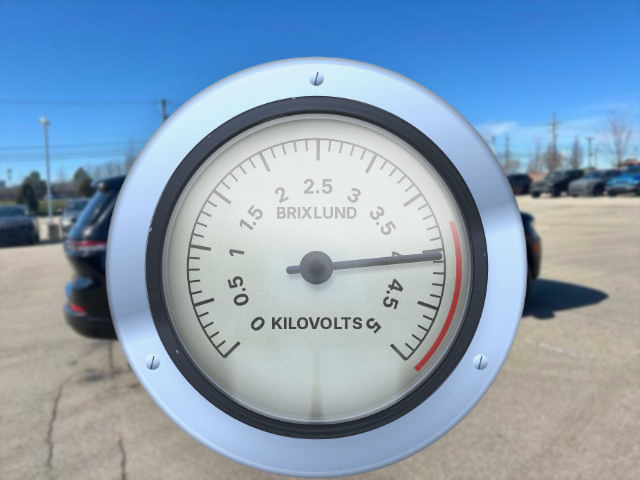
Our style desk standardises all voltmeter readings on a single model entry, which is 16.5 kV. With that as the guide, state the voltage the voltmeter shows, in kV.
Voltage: 4.05 kV
